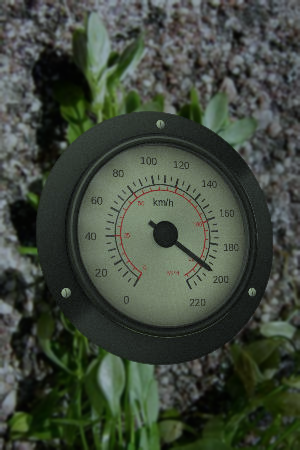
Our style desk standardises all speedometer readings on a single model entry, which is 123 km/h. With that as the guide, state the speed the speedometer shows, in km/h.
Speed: 200 km/h
